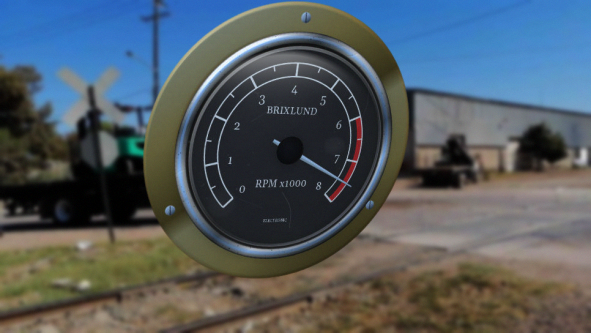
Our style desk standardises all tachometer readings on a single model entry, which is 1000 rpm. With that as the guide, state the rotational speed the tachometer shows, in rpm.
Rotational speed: 7500 rpm
